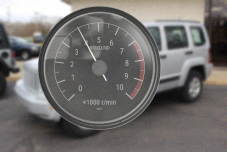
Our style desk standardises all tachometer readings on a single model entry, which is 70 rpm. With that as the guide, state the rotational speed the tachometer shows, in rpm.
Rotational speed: 4000 rpm
